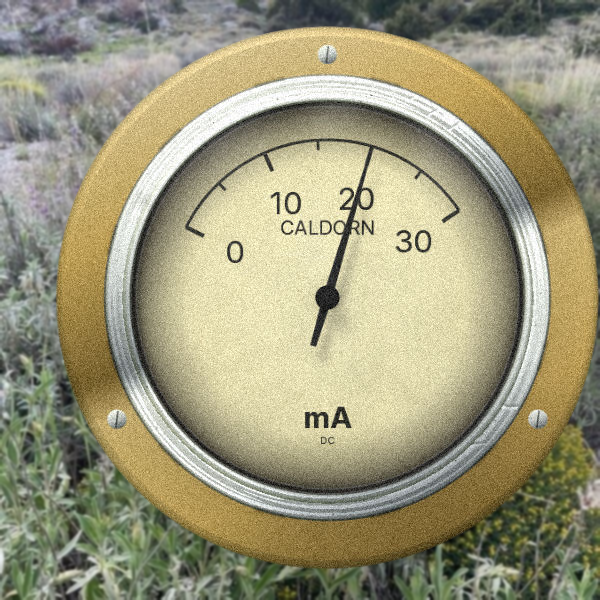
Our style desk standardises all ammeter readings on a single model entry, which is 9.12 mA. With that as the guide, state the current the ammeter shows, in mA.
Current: 20 mA
